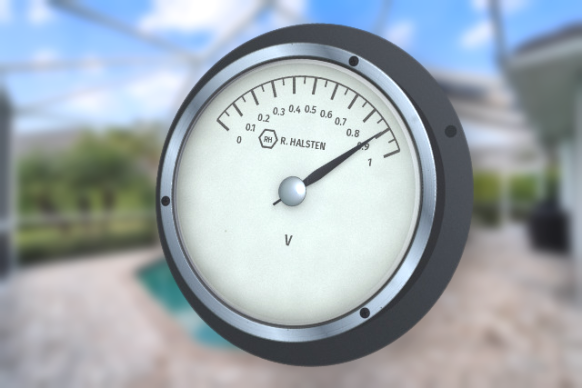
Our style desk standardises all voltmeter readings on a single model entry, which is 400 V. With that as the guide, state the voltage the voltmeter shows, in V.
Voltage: 0.9 V
